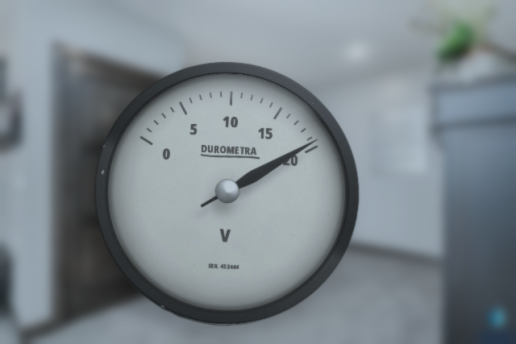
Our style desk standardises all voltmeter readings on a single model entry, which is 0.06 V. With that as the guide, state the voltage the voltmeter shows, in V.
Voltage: 19.5 V
